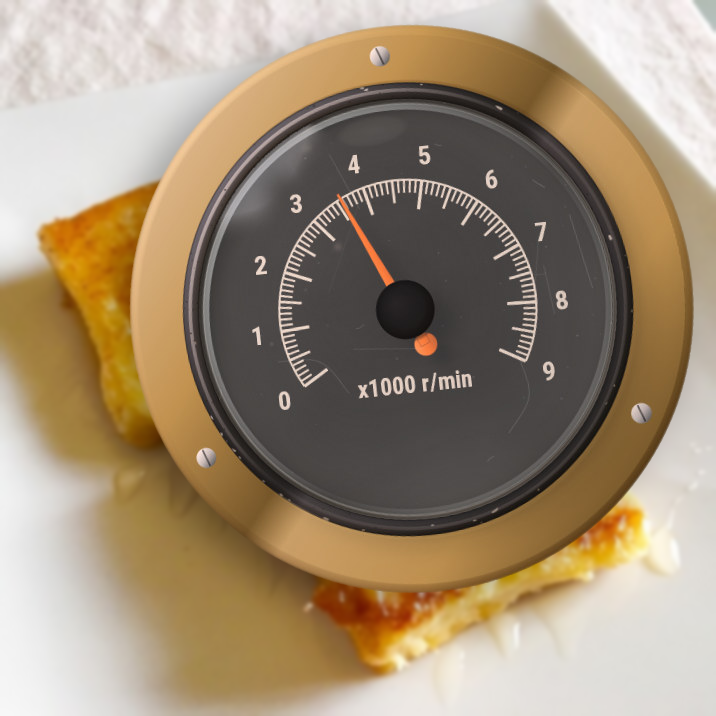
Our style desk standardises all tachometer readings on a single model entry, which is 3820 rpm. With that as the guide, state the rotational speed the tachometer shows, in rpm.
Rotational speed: 3600 rpm
